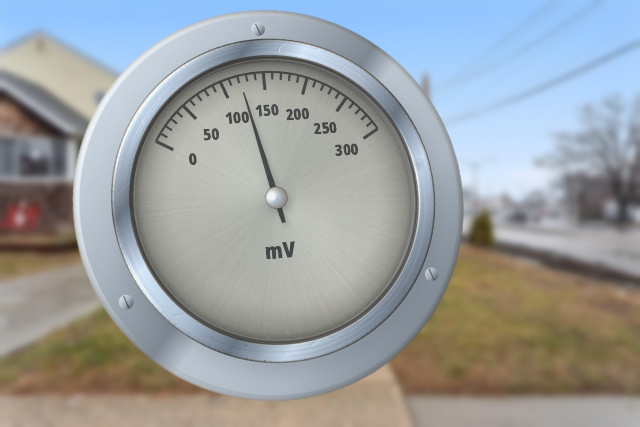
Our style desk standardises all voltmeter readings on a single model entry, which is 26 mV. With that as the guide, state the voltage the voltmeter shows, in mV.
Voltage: 120 mV
